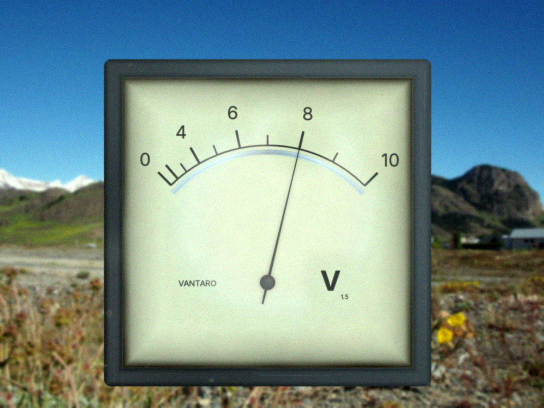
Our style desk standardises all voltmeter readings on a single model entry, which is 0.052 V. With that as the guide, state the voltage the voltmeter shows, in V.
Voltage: 8 V
